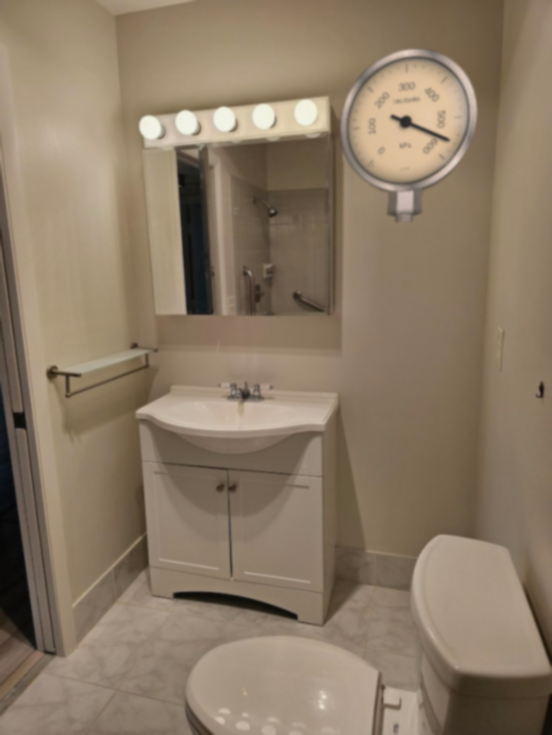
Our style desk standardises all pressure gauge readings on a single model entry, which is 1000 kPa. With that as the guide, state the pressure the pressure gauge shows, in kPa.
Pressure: 560 kPa
